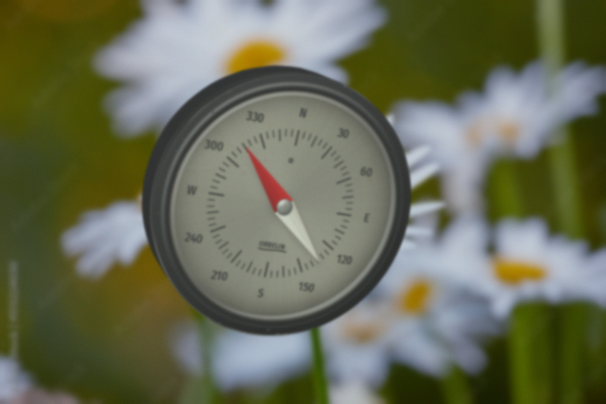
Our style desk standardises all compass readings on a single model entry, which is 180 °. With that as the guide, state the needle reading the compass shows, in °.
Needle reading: 315 °
